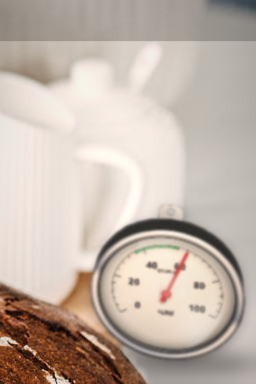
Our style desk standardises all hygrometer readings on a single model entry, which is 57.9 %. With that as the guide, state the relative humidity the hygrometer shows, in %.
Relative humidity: 60 %
